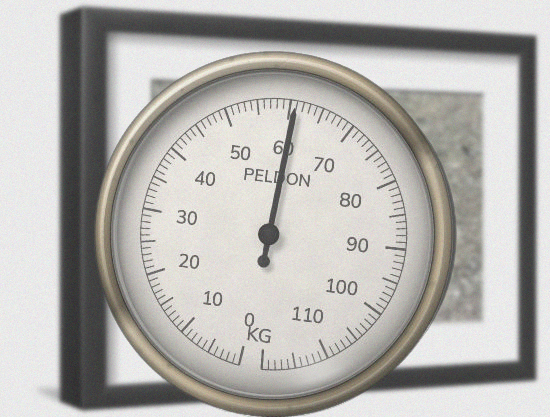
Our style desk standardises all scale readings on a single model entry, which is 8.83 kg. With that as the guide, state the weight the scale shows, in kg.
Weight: 61 kg
